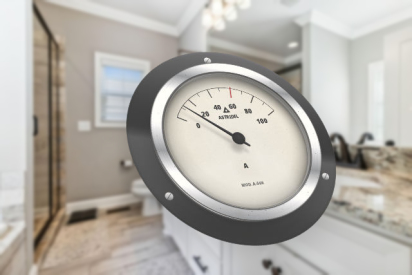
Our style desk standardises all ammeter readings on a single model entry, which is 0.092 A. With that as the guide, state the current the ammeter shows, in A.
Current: 10 A
